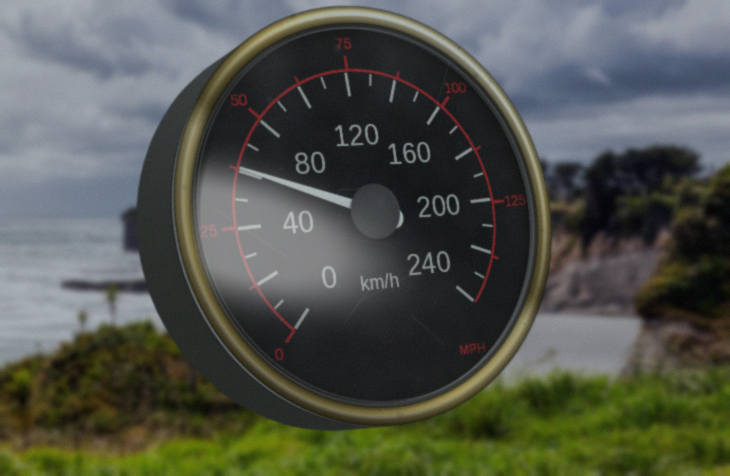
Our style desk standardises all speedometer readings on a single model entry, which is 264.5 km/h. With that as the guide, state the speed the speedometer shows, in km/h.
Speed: 60 km/h
